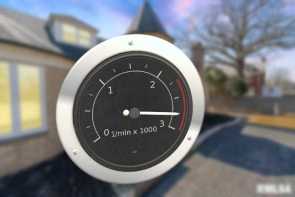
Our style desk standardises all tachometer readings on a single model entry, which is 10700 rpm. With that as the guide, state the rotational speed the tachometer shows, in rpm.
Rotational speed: 2750 rpm
